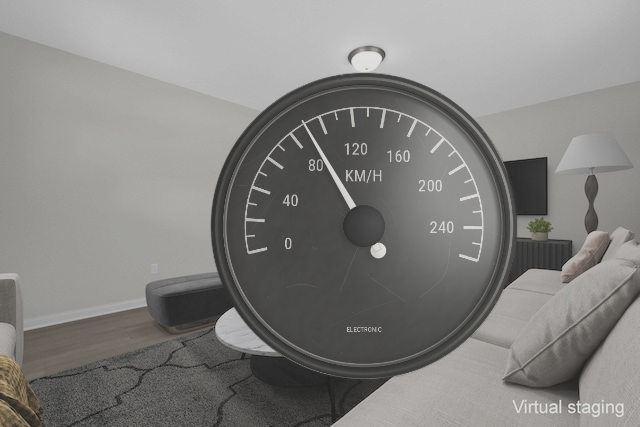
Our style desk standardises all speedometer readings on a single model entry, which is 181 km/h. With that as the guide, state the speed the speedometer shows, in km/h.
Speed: 90 km/h
